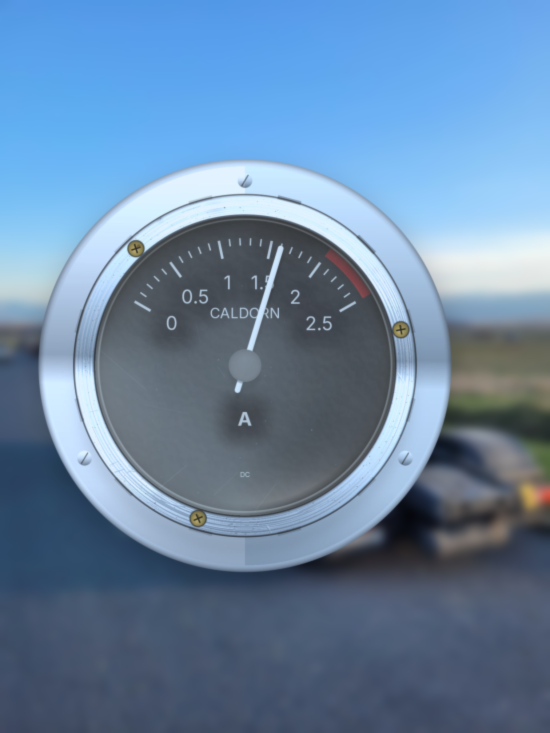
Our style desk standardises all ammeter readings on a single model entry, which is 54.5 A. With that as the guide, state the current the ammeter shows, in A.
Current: 1.6 A
